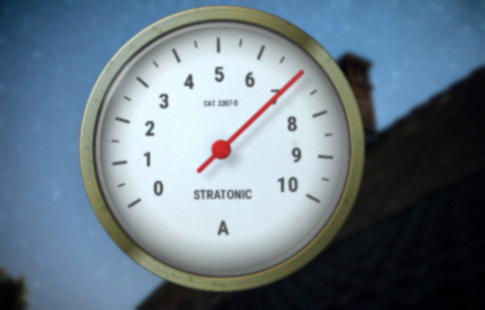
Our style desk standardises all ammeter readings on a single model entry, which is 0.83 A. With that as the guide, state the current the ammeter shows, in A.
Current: 7 A
